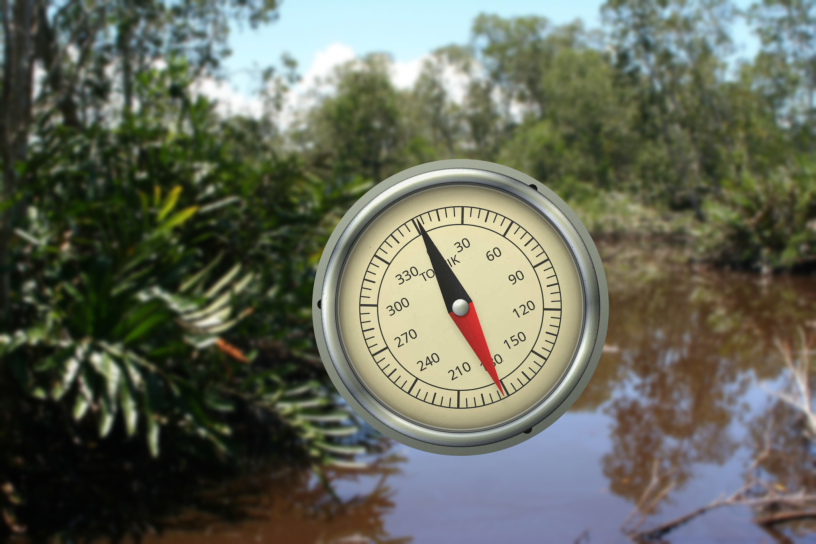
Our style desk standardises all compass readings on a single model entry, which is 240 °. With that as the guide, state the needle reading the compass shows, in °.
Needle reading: 182.5 °
